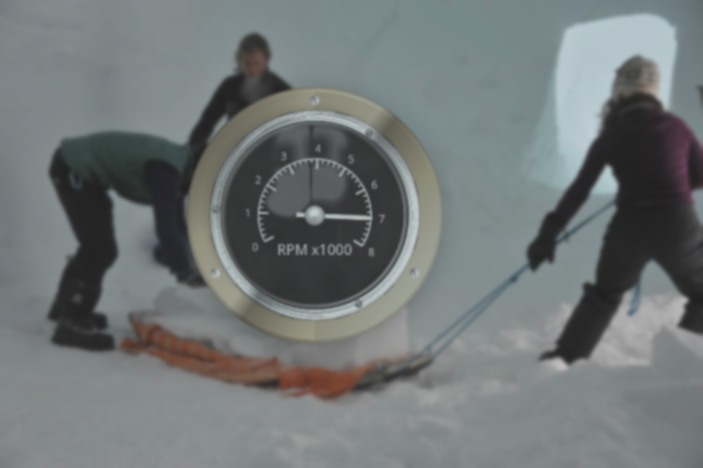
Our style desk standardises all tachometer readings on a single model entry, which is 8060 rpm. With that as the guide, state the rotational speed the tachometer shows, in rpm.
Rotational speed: 7000 rpm
